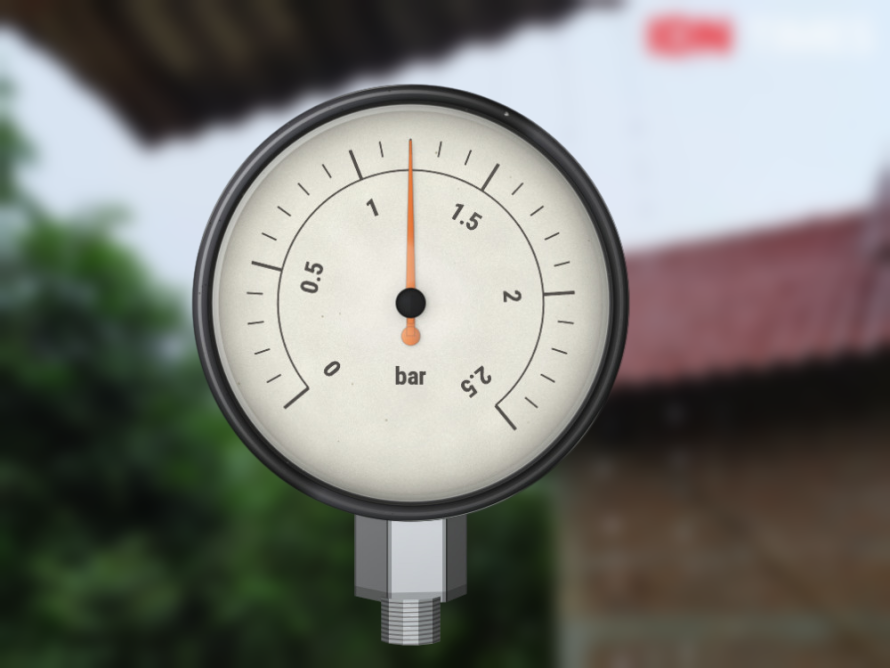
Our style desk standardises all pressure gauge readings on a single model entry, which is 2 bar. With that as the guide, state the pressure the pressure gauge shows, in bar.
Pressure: 1.2 bar
